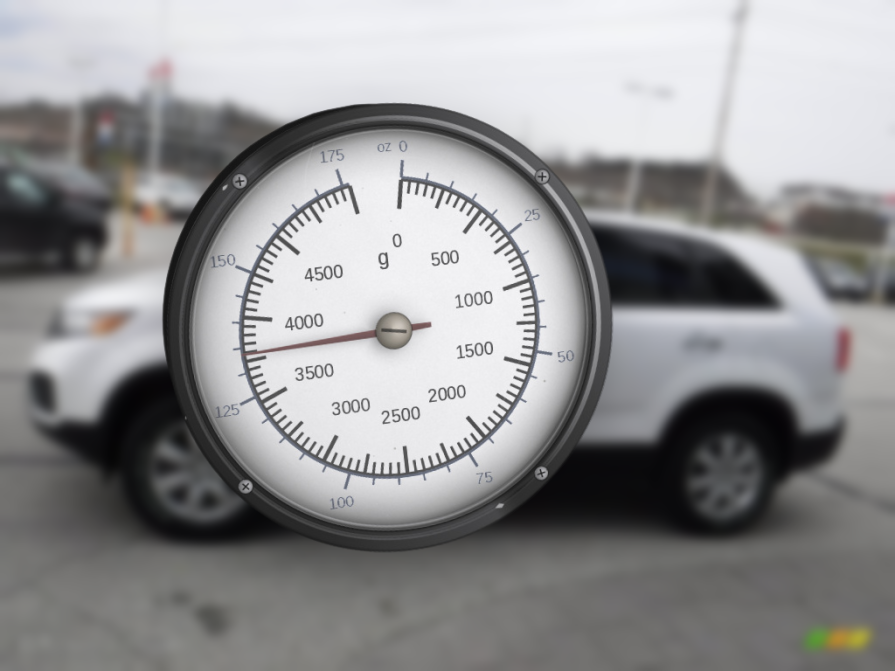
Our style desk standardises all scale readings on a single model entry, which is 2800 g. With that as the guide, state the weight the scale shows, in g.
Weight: 3800 g
